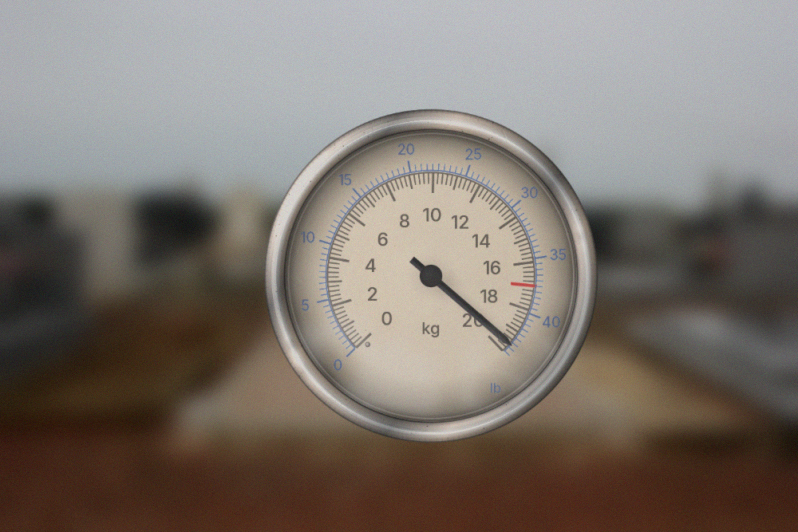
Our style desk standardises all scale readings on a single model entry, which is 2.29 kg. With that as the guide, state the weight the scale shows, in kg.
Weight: 19.6 kg
